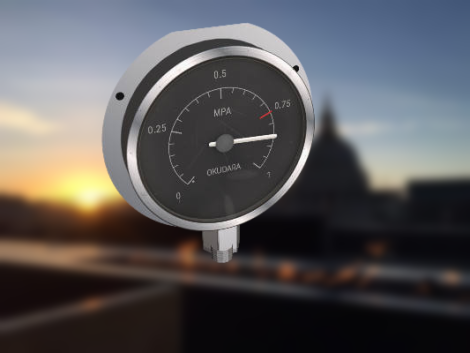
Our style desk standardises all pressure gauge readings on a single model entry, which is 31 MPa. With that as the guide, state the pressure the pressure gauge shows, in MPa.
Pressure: 0.85 MPa
